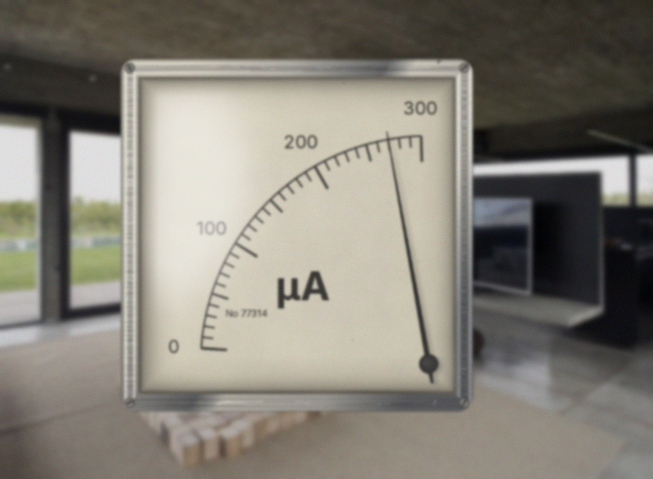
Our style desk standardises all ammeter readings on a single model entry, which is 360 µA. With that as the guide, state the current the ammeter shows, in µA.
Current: 270 µA
